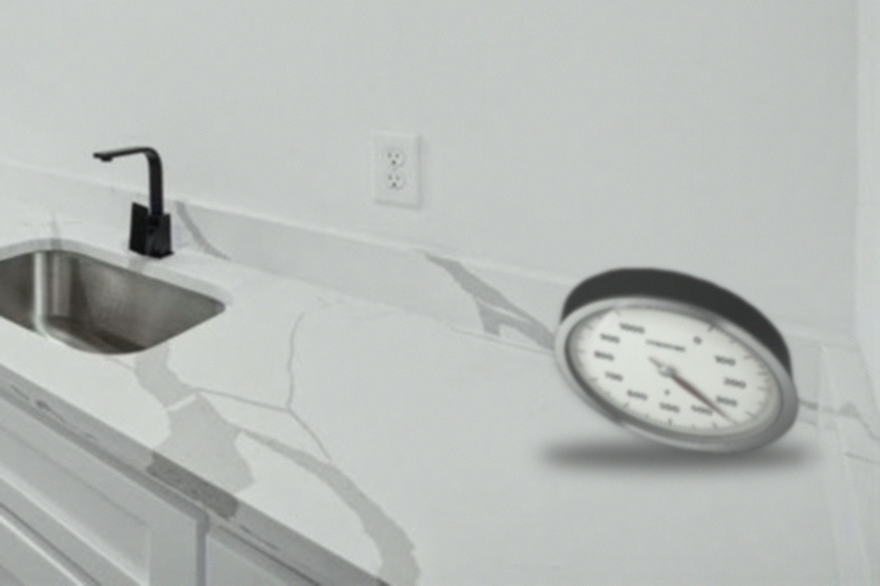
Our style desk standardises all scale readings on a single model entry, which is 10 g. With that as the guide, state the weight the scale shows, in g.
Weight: 350 g
